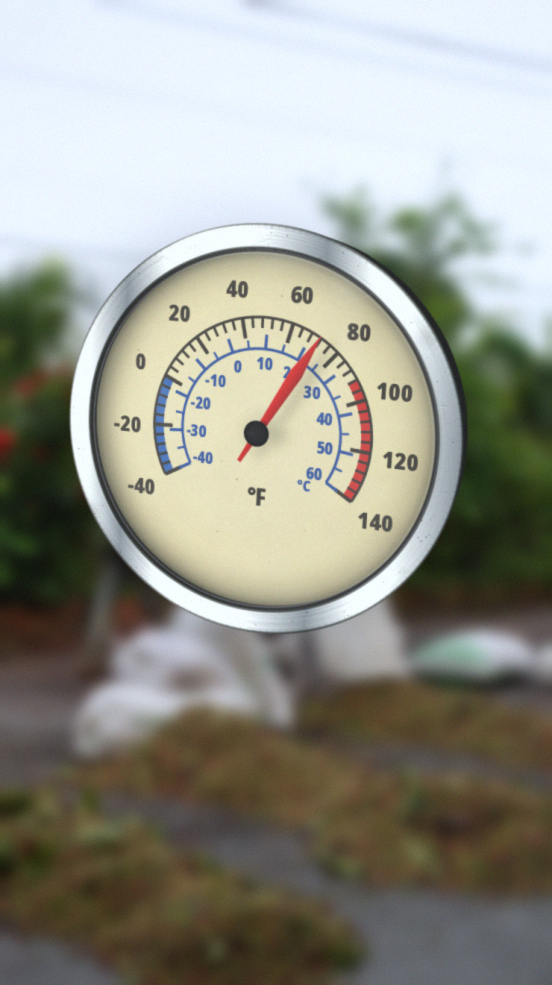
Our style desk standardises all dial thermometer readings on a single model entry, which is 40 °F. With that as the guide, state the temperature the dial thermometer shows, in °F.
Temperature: 72 °F
